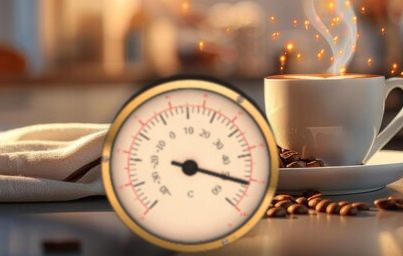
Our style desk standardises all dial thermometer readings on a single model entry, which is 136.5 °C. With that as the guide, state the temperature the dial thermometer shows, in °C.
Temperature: 50 °C
